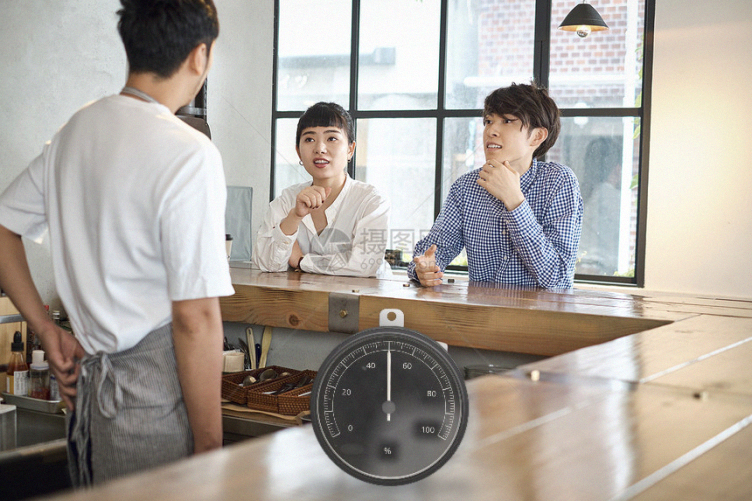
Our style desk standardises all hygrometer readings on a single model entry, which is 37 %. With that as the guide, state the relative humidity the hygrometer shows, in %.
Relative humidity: 50 %
